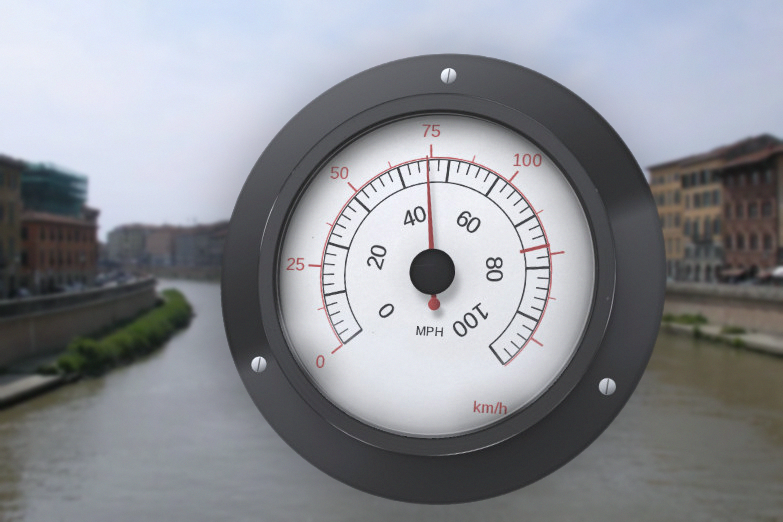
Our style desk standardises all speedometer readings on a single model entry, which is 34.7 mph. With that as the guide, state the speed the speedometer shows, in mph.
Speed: 46 mph
